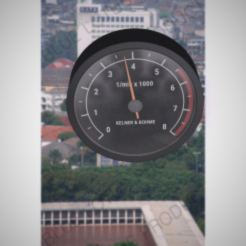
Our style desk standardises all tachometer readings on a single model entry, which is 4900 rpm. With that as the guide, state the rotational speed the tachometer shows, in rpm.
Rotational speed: 3750 rpm
